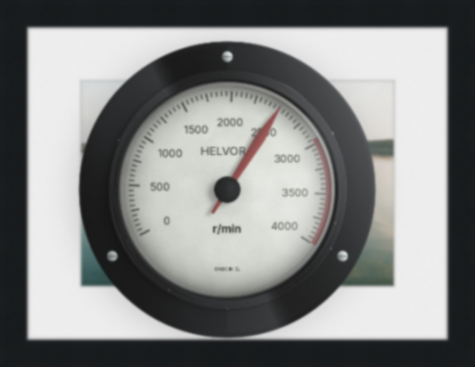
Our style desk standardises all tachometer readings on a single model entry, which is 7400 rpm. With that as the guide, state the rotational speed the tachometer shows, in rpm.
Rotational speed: 2500 rpm
